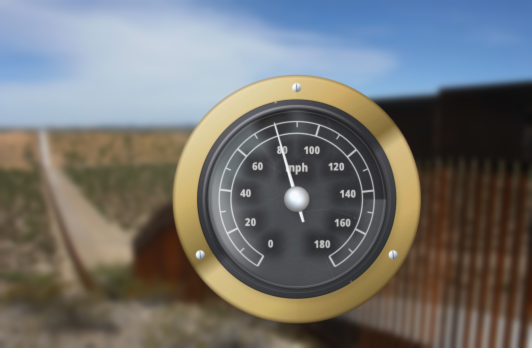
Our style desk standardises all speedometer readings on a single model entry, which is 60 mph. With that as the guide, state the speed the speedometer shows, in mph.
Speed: 80 mph
